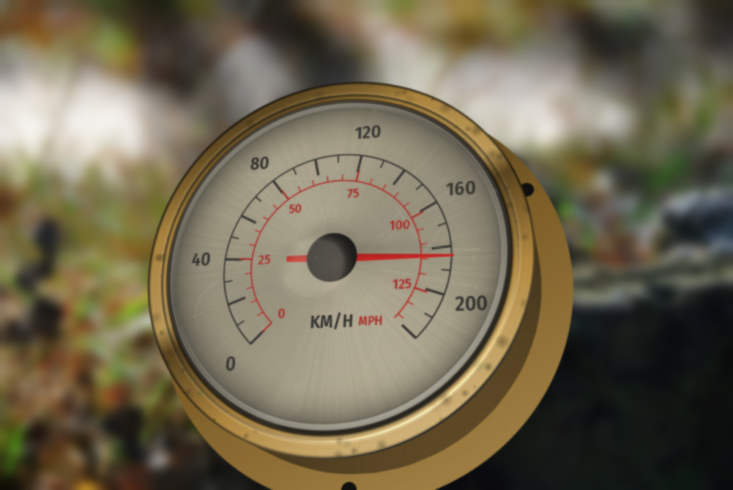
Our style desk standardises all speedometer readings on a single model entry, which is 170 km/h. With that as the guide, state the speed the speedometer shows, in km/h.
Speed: 185 km/h
